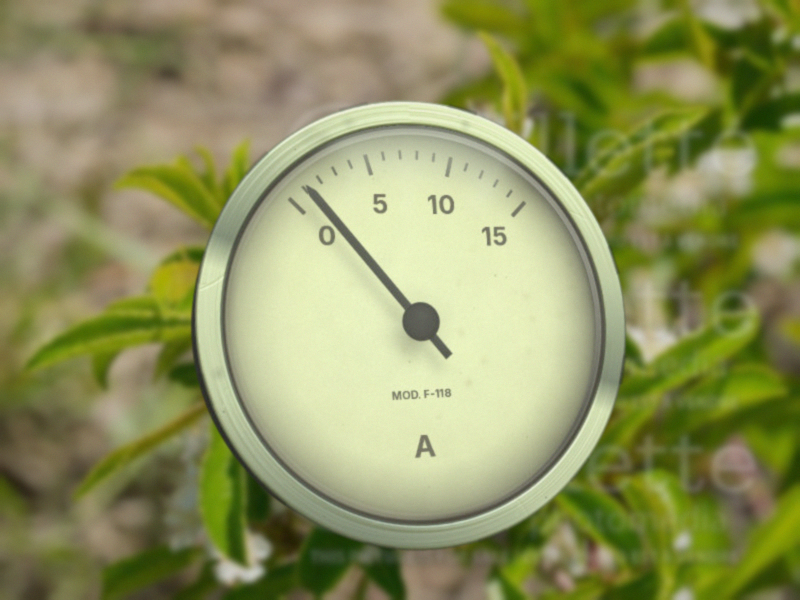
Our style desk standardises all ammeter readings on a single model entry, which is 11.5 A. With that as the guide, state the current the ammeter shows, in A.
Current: 1 A
